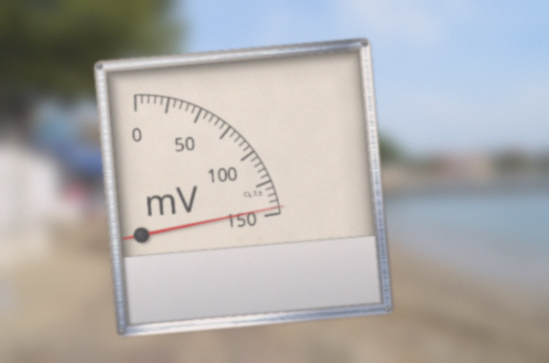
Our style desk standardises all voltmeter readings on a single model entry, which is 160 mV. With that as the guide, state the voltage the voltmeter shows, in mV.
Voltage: 145 mV
